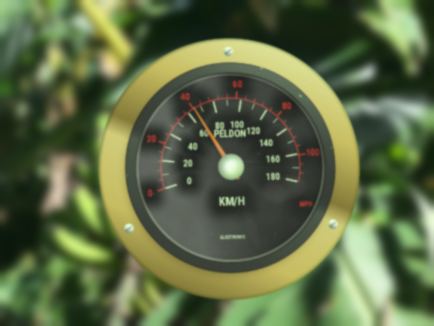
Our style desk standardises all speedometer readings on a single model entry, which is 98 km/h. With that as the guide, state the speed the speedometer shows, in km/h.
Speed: 65 km/h
